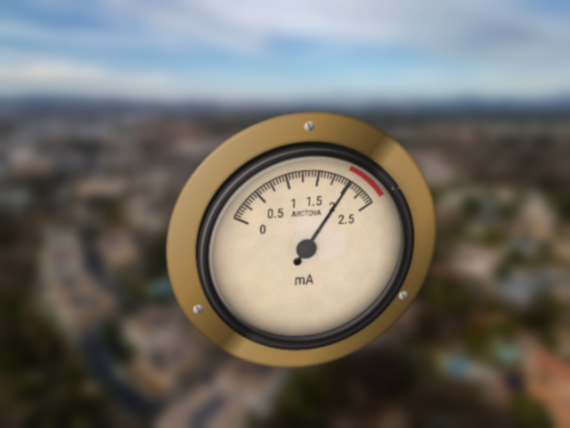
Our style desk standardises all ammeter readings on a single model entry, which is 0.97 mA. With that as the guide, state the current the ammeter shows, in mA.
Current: 2 mA
